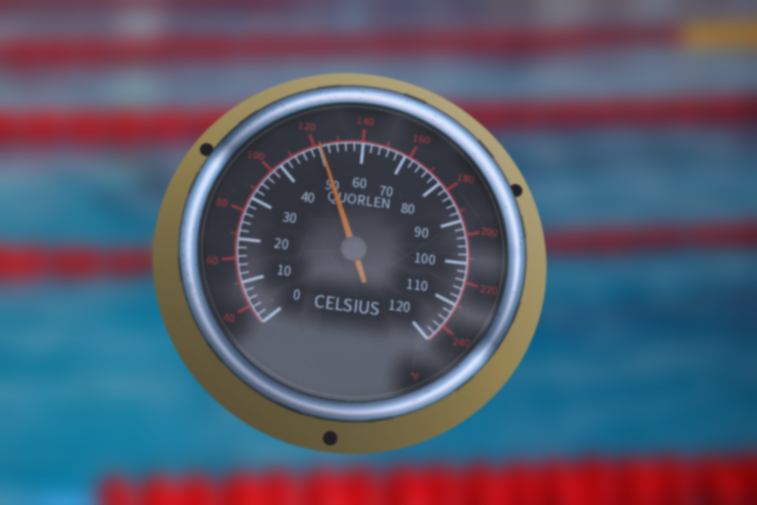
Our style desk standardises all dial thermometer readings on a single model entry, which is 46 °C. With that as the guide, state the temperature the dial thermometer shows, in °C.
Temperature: 50 °C
